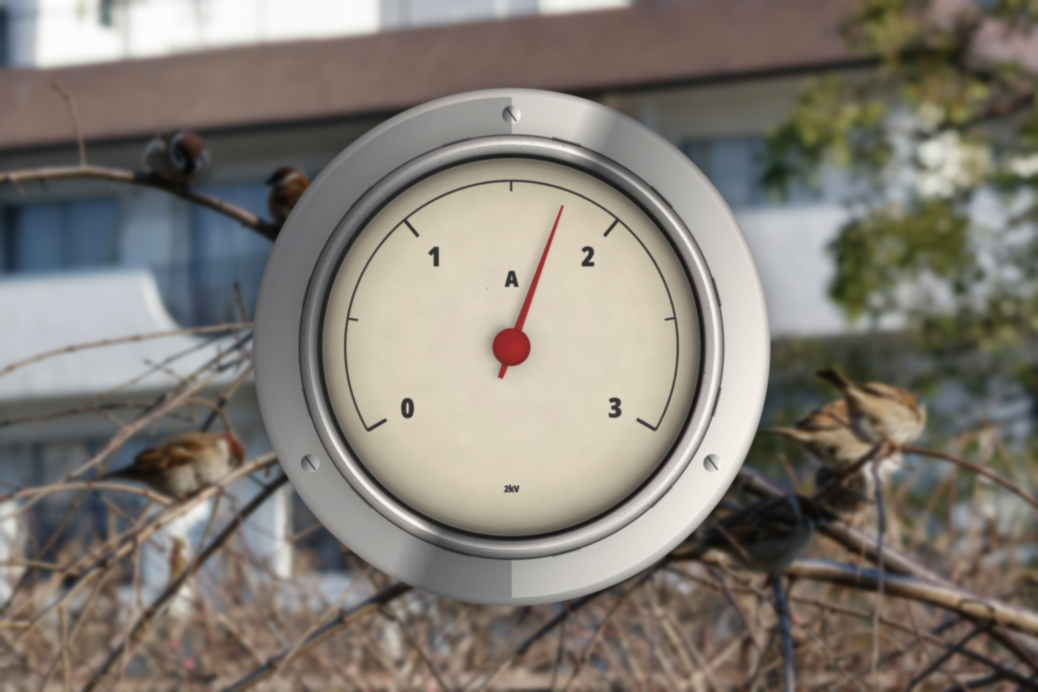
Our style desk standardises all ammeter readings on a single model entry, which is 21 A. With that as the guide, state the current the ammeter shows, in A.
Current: 1.75 A
